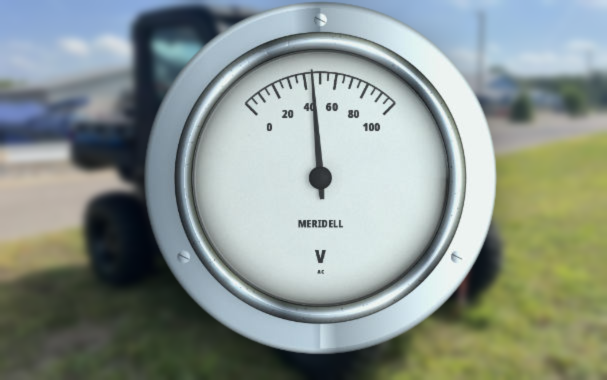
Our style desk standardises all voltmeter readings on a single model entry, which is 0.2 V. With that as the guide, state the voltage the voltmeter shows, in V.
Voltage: 45 V
